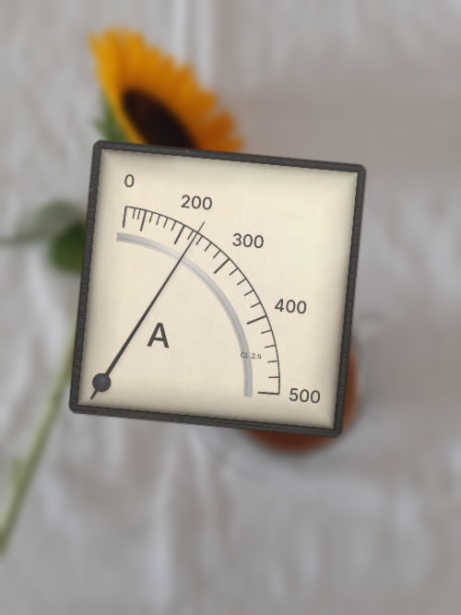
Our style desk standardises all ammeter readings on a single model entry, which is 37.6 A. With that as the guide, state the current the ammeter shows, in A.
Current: 230 A
